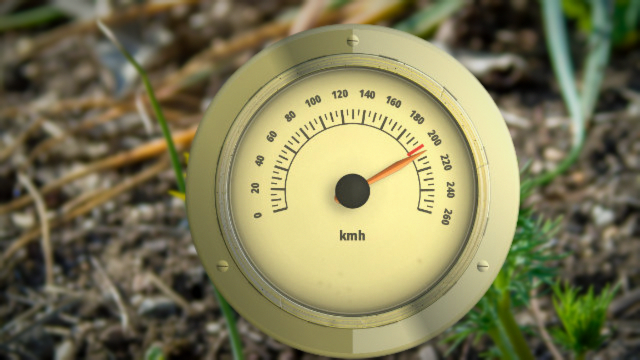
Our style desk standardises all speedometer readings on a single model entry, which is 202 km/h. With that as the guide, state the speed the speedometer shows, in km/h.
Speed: 205 km/h
